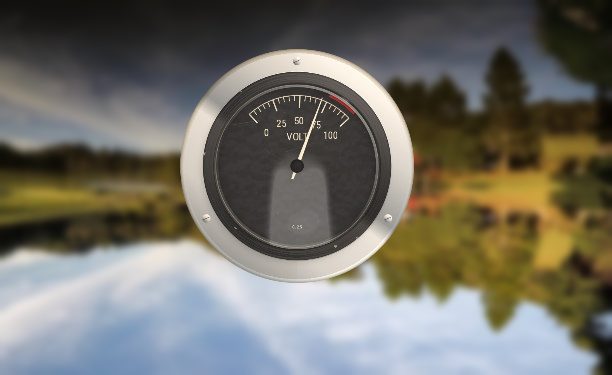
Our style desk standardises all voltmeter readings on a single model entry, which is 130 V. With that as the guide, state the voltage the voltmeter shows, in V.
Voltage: 70 V
